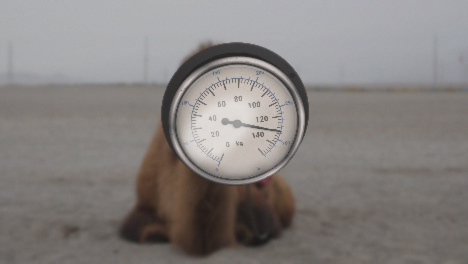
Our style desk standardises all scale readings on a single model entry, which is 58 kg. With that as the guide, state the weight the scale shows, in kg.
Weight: 130 kg
